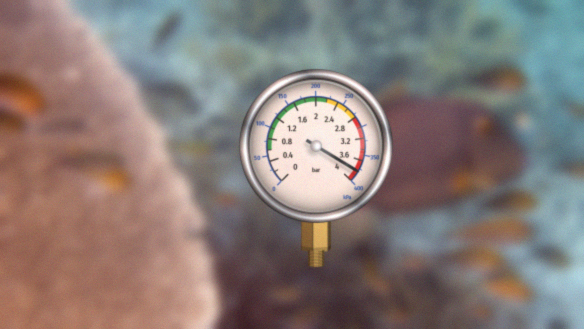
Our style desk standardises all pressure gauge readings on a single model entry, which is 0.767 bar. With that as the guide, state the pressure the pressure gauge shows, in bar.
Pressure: 3.8 bar
